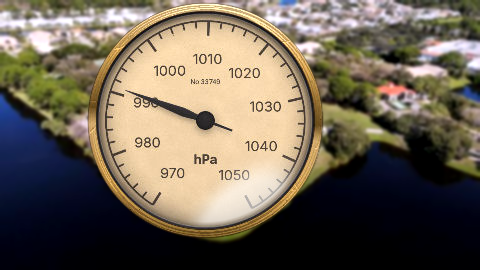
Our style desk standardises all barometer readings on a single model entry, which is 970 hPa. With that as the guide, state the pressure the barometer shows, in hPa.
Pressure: 991 hPa
